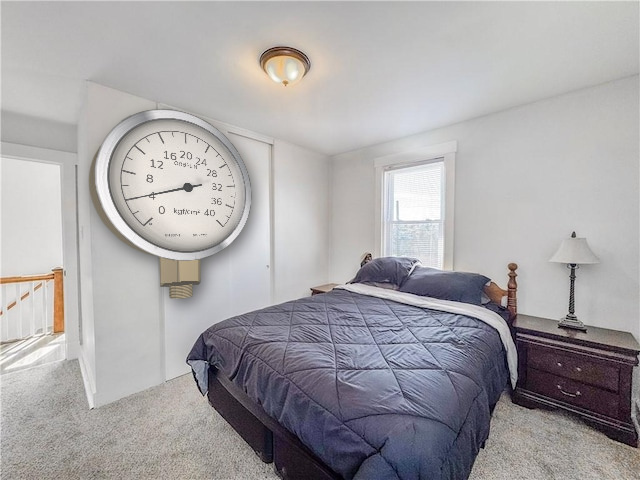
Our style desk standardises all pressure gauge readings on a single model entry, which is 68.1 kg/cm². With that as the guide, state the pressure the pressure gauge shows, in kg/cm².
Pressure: 4 kg/cm²
